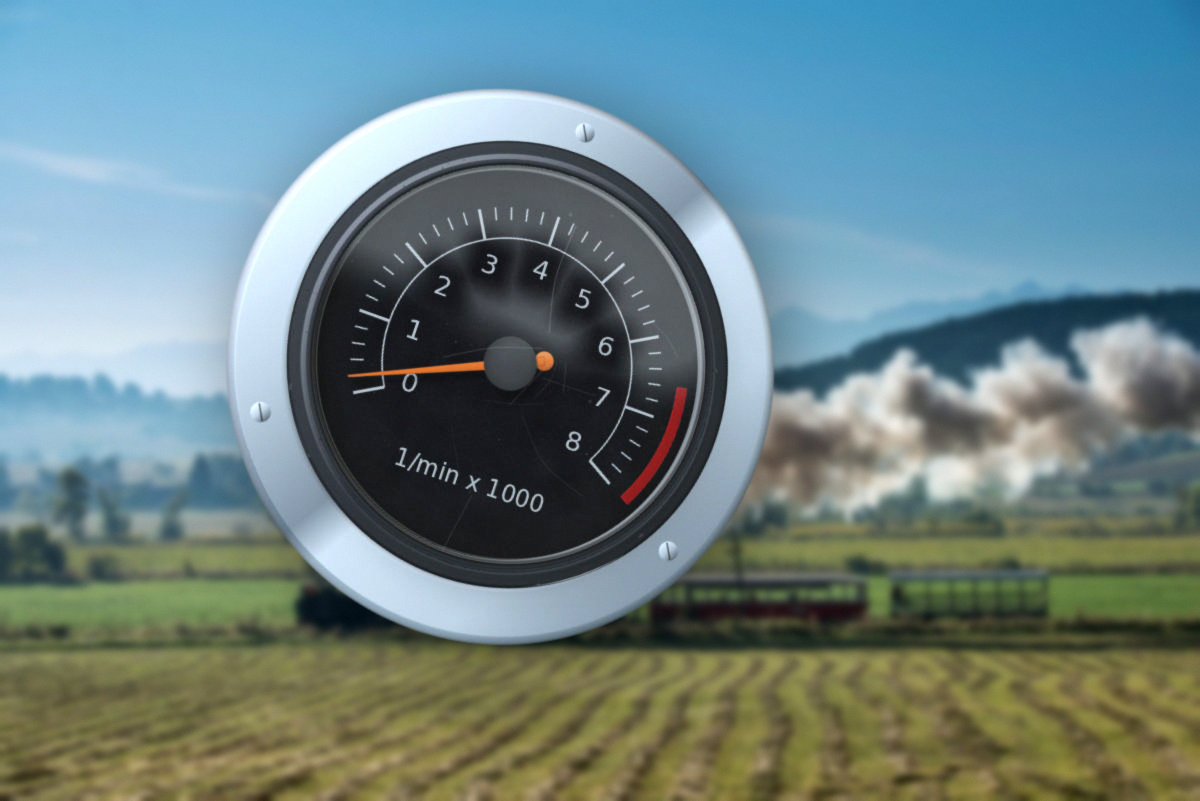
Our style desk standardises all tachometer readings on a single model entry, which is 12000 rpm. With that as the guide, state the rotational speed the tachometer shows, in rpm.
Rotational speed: 200 rpm
